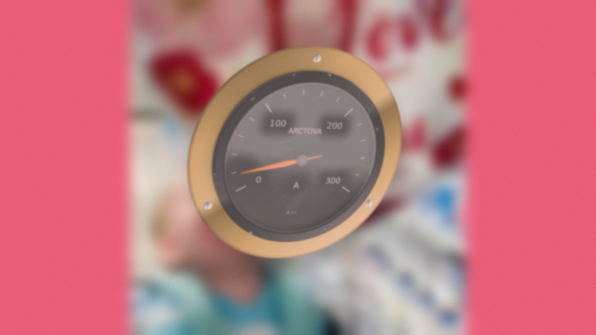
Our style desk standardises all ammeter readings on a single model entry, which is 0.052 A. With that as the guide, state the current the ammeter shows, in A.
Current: 20 A
